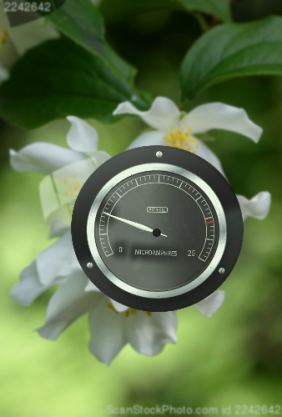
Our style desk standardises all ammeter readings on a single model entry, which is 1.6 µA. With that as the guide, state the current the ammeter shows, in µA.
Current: 5 µA
